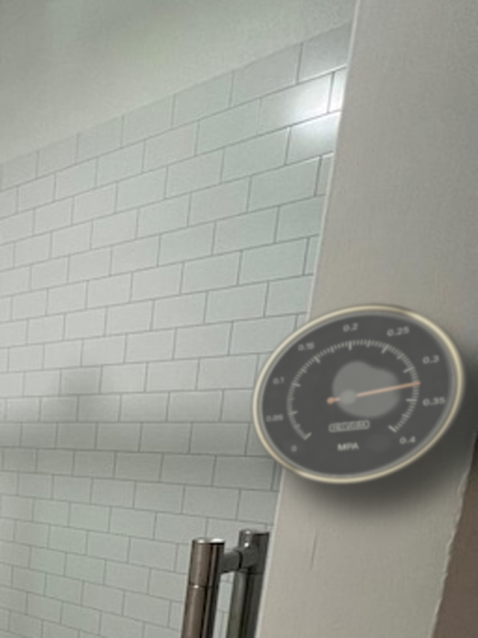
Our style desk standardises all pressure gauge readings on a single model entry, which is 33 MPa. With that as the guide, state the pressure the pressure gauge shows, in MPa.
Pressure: 0.325 MPa
